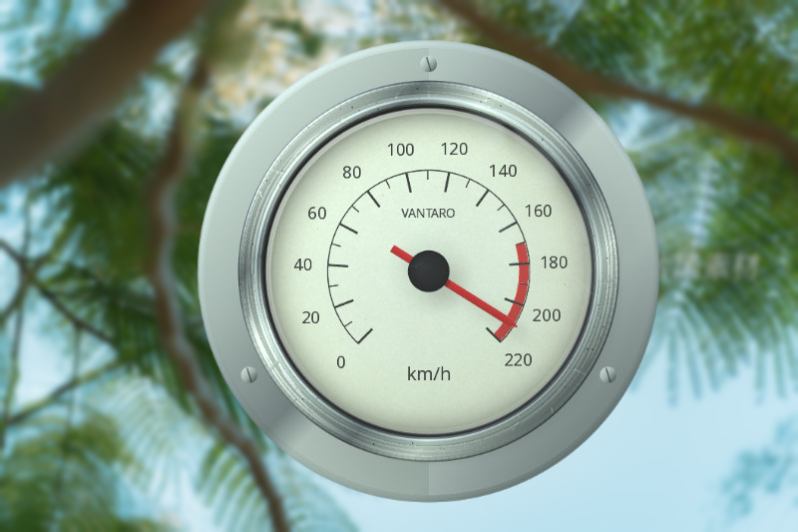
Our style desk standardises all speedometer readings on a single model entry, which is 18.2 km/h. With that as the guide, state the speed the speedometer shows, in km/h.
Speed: 210 km/h
